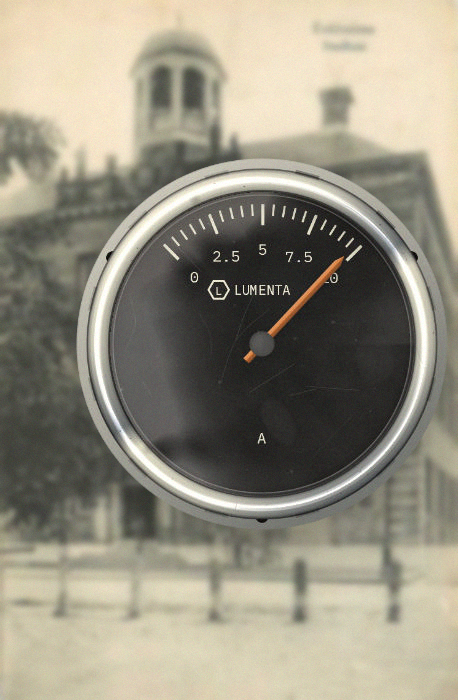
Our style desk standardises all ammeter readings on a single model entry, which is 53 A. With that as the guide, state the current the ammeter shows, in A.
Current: 9.75 A
